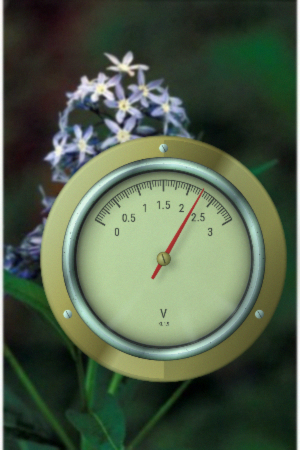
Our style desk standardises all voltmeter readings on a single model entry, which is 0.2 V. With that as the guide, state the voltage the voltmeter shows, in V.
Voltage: 2.25 V
